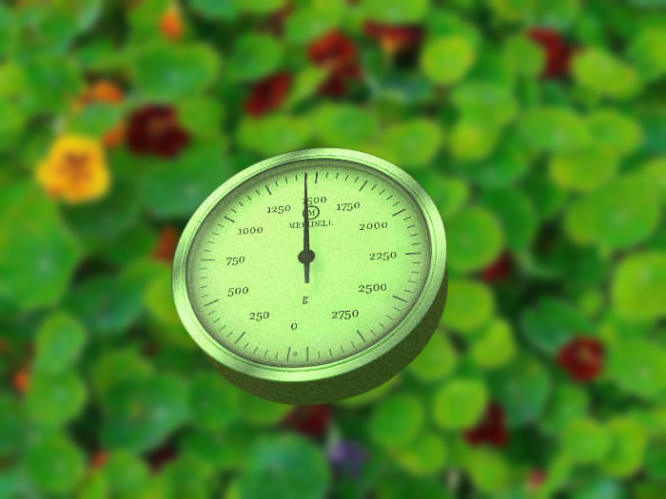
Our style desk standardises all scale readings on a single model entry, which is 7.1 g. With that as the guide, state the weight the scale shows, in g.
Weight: 1450 g
